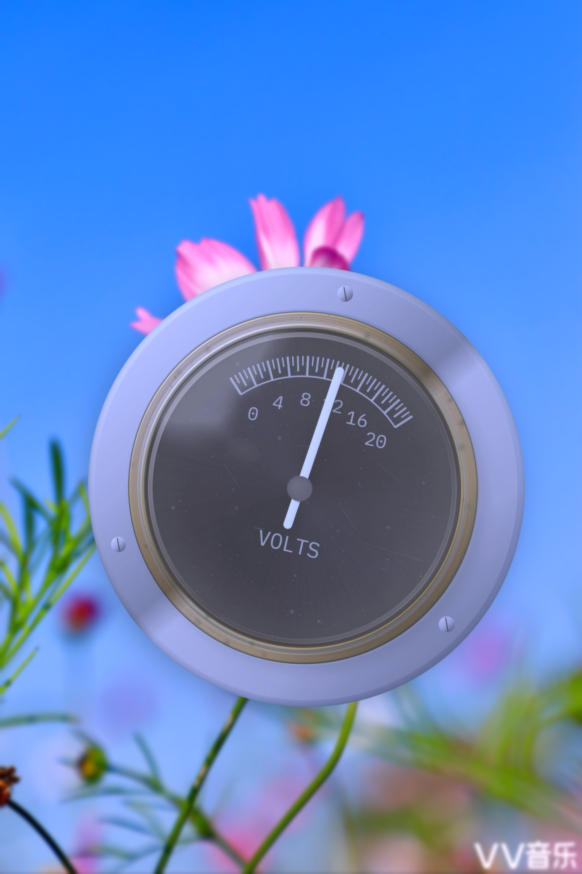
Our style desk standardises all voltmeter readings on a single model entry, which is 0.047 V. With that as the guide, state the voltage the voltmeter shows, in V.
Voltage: 11.5 V
